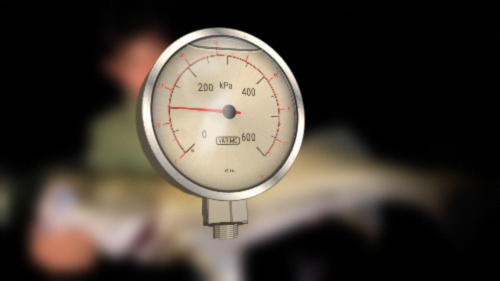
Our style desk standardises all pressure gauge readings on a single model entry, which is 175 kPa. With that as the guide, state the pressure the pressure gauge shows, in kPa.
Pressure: 100 kPa
